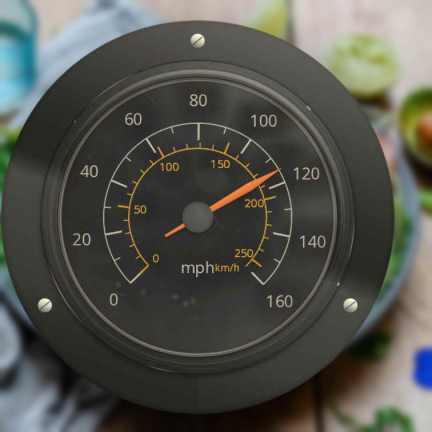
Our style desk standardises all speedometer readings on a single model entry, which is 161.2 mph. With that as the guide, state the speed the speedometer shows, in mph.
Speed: 115 mph
